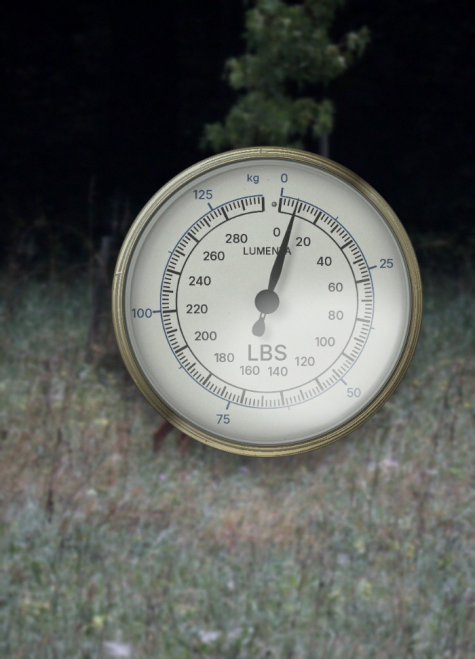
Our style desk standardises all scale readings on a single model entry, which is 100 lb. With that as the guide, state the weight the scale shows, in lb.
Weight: 8 lb
